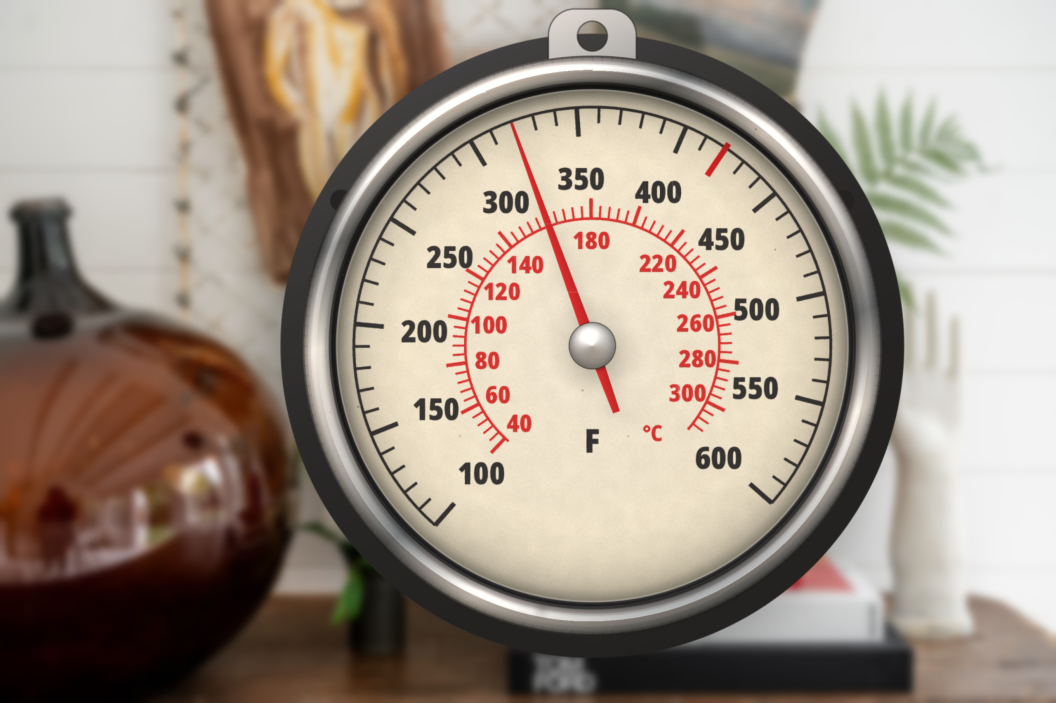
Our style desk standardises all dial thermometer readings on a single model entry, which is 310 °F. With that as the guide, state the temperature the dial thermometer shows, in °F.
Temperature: 320 °F
